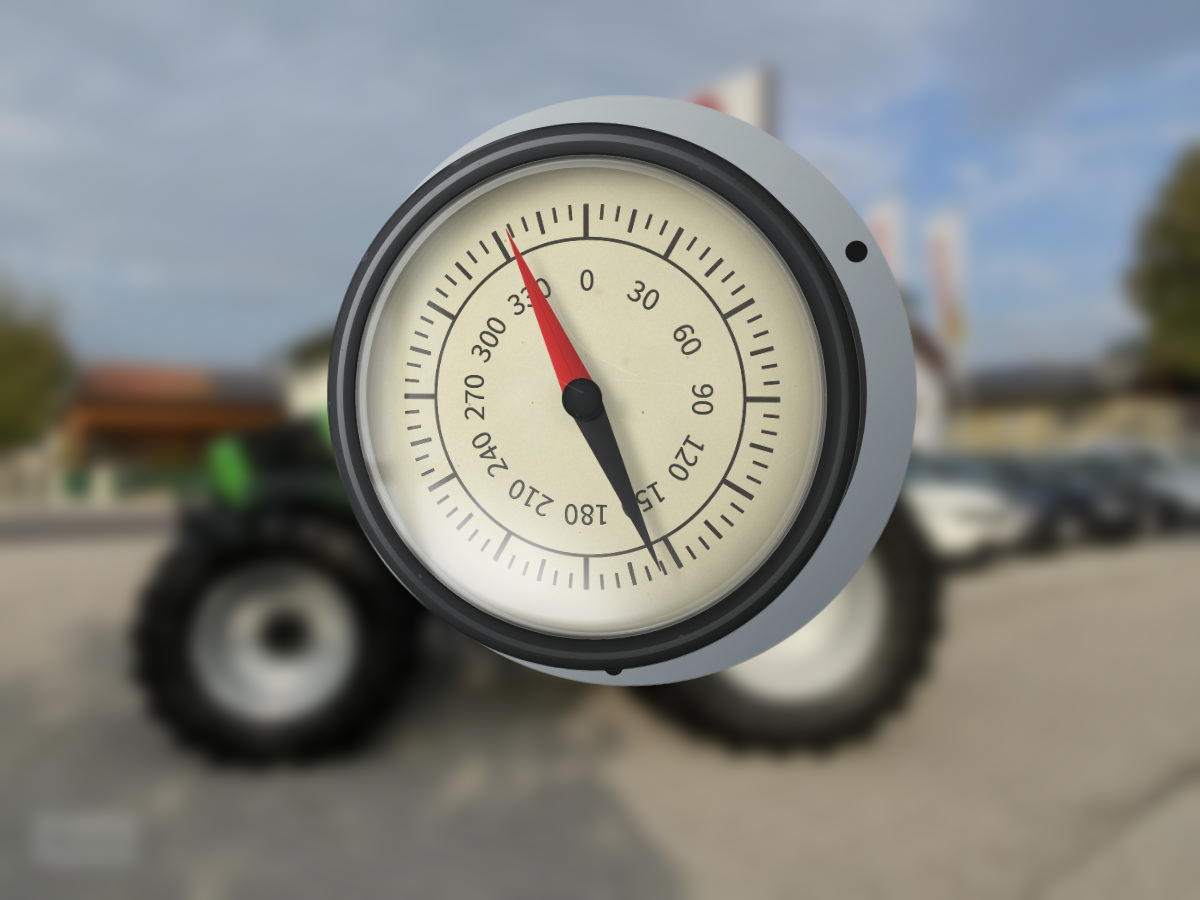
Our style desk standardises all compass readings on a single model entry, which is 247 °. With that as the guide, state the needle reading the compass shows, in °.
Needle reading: 335 °
